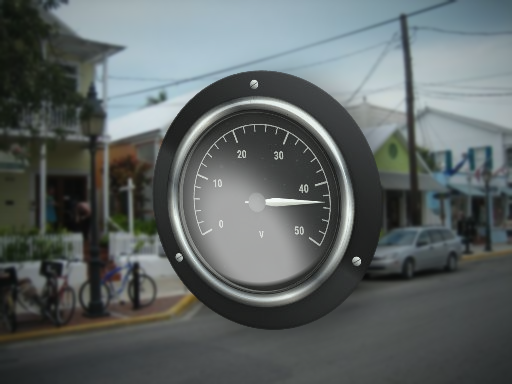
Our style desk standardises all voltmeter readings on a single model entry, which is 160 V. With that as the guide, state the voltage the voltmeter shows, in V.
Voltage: 43 V
